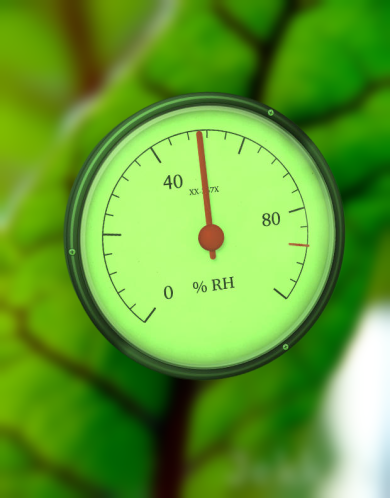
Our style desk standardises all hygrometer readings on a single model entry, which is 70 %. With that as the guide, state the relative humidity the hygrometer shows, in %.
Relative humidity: 50 %
